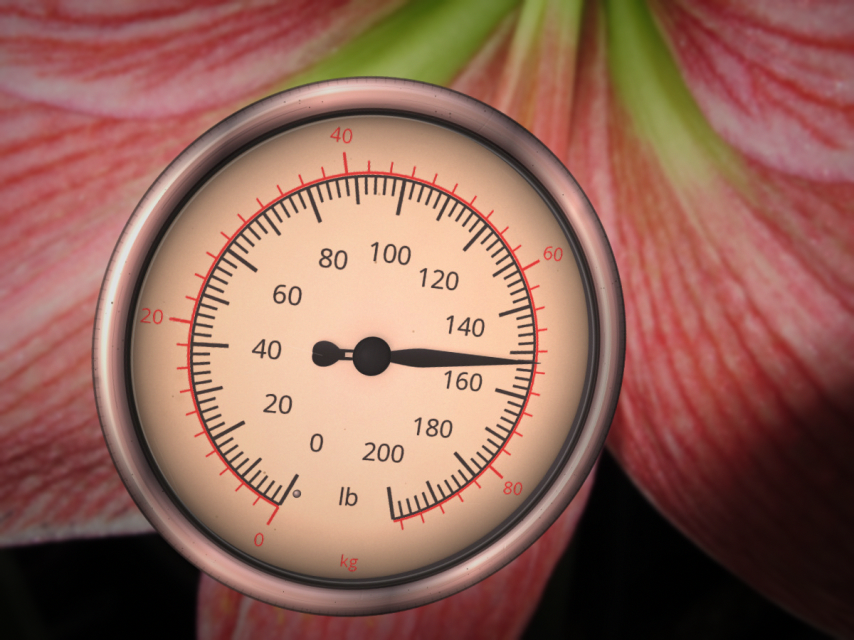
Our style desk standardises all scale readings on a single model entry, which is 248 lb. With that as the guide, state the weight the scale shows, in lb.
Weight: 152 lb
